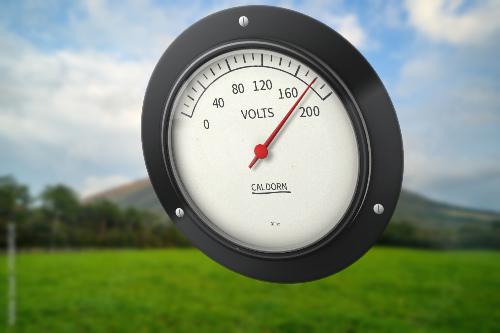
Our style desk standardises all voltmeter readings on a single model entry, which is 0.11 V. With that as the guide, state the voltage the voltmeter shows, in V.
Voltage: 180 V
